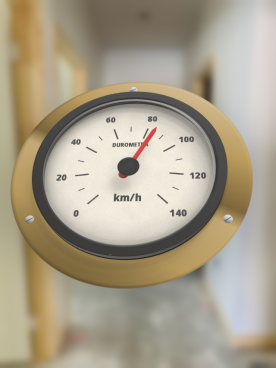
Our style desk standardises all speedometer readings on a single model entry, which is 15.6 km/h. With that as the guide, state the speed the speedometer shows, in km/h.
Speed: 85 km/h
